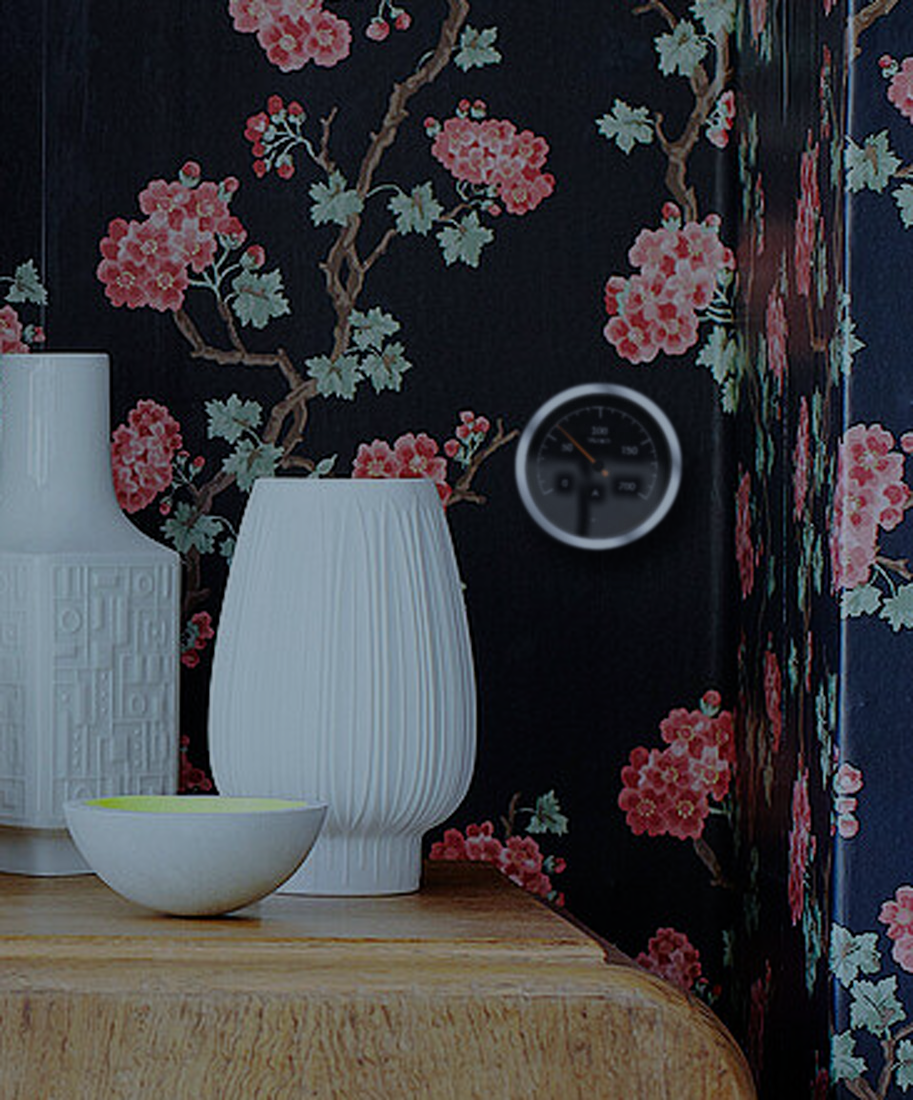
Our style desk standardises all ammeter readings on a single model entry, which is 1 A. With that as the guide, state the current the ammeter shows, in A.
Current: 60 A
